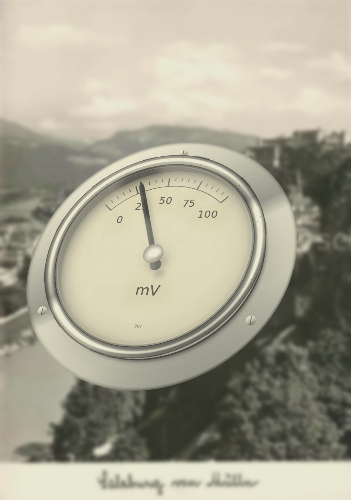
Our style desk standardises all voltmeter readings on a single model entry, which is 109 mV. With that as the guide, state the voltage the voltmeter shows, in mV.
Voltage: 30 mV
